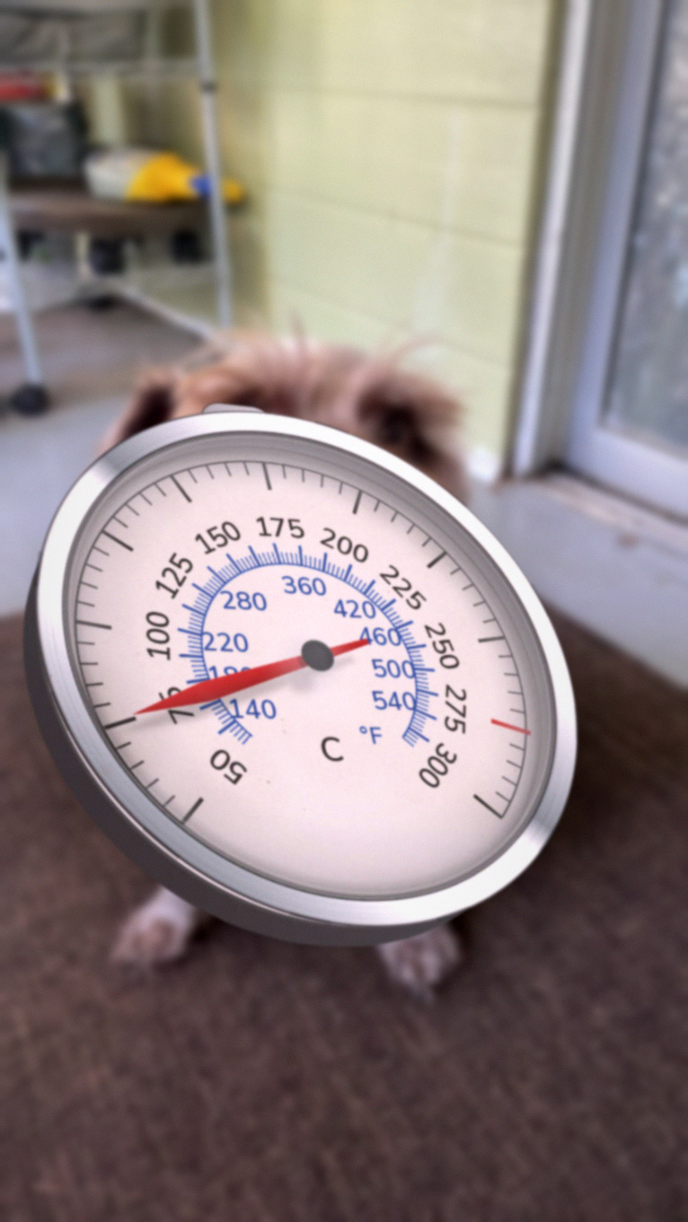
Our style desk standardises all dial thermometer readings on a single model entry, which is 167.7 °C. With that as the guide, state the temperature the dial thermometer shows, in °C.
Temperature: 75 °C
